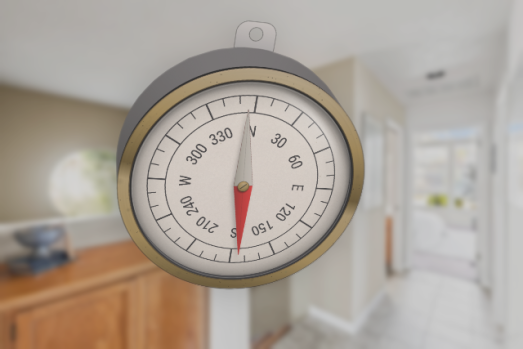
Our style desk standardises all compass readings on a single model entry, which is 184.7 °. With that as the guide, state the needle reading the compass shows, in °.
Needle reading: 175 °
